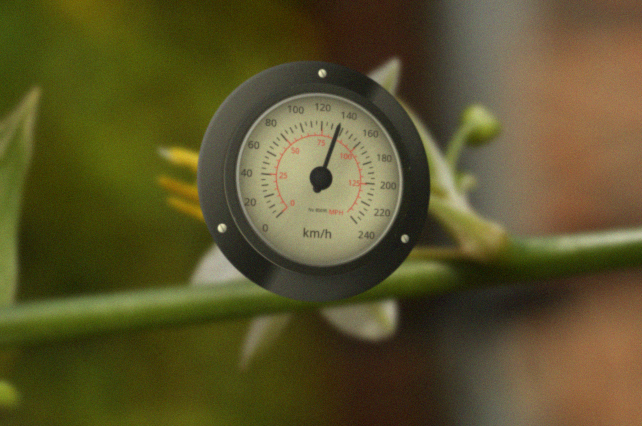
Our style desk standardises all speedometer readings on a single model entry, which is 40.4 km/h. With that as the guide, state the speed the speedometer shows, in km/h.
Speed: 135 km/h
